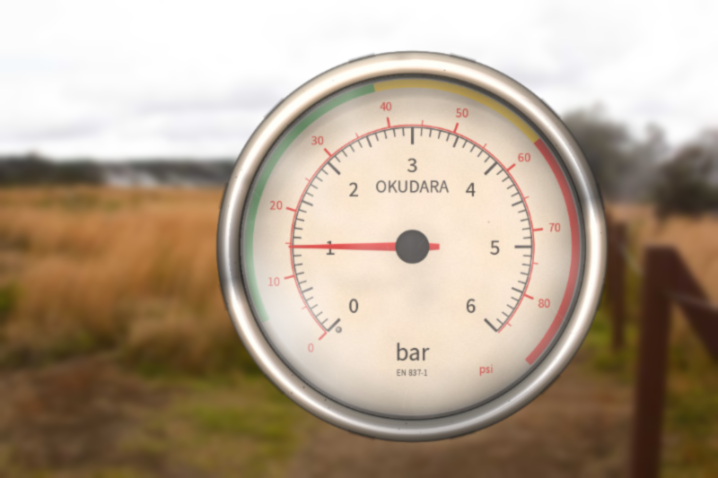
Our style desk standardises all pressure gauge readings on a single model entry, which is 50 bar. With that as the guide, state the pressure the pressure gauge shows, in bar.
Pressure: 1 bar
